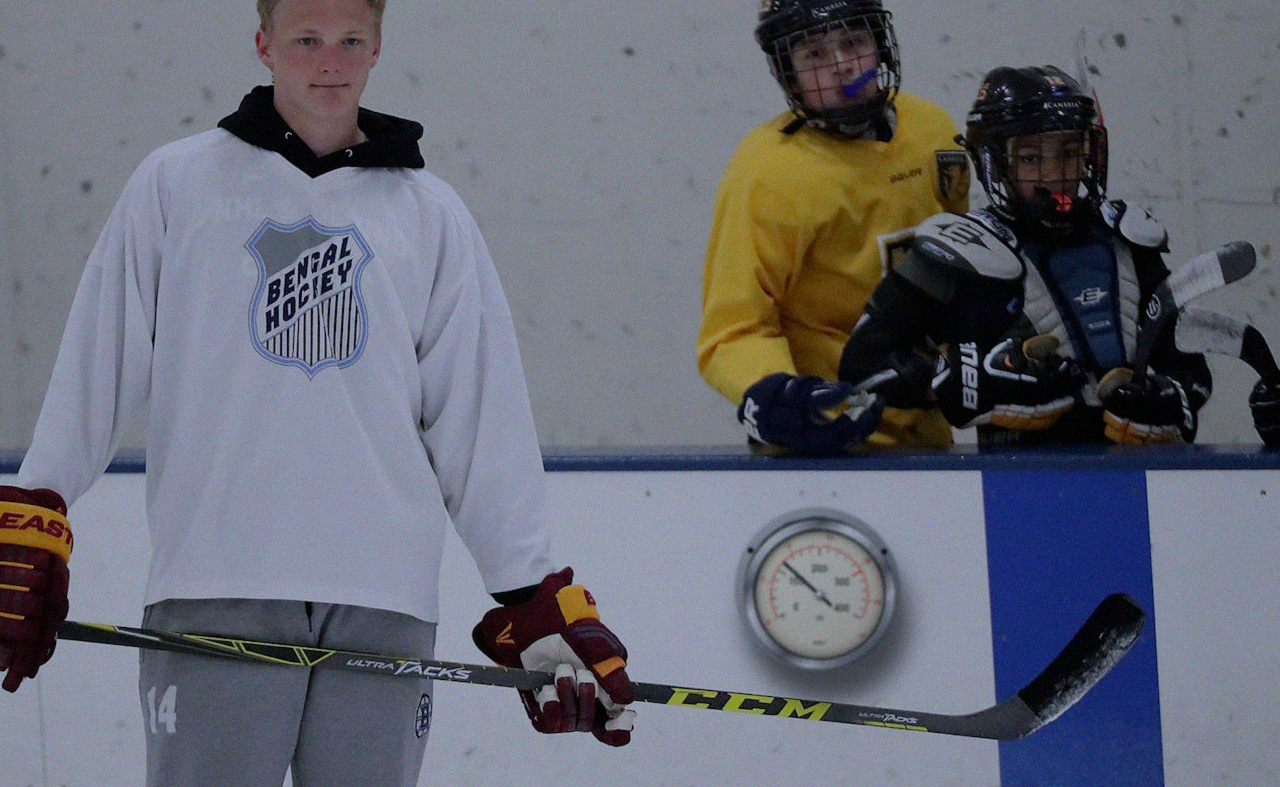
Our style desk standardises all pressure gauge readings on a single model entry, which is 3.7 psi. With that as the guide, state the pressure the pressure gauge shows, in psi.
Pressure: 120 psi
